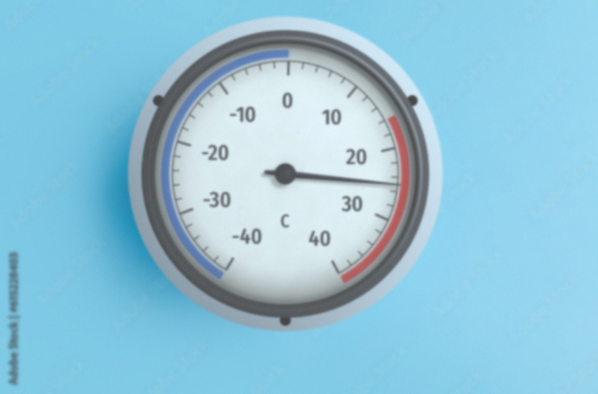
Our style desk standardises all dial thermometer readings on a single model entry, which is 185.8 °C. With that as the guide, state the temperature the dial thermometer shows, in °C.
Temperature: 25 °C
